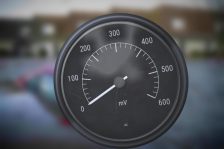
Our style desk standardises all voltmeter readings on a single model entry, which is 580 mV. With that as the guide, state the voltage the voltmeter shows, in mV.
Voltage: 0 mV
